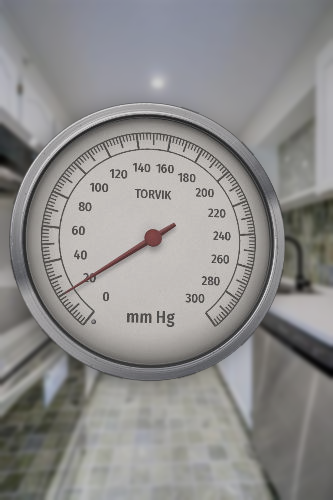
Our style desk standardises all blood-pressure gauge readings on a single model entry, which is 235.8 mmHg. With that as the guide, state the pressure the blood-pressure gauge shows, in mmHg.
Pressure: 20 mmHg
